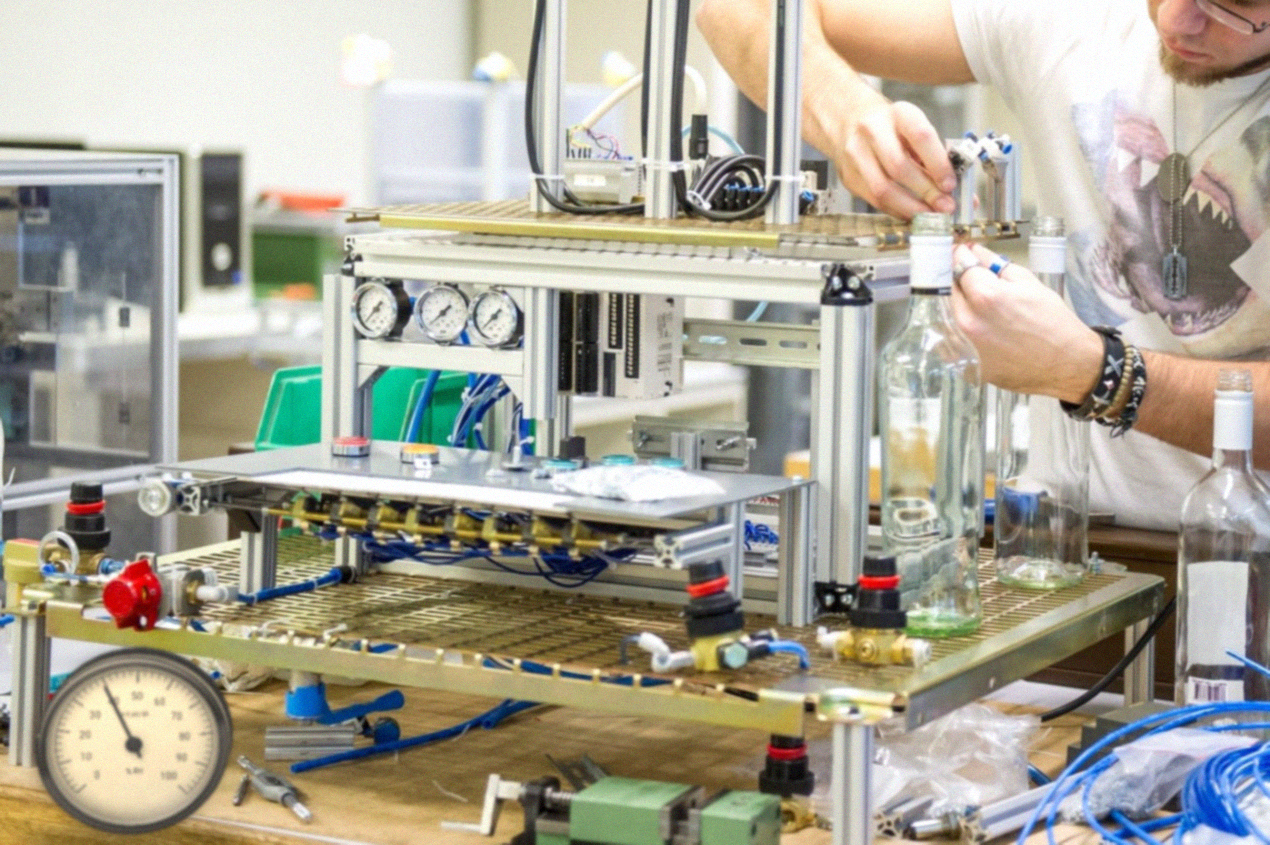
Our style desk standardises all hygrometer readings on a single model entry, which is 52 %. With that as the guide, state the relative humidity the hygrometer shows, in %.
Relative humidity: 40 %
